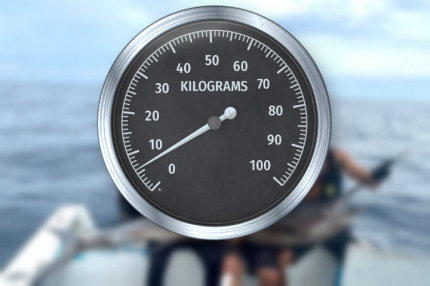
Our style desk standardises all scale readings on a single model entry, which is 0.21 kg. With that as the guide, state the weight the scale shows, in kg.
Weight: 6 kg
